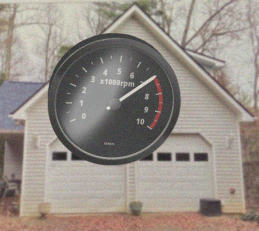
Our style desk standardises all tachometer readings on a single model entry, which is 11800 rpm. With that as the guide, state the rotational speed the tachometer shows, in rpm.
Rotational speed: 7000 rpm
